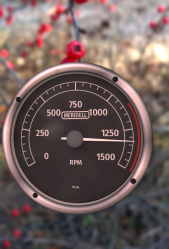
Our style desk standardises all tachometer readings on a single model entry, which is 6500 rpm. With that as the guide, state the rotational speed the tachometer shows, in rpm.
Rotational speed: 1325 rpm
